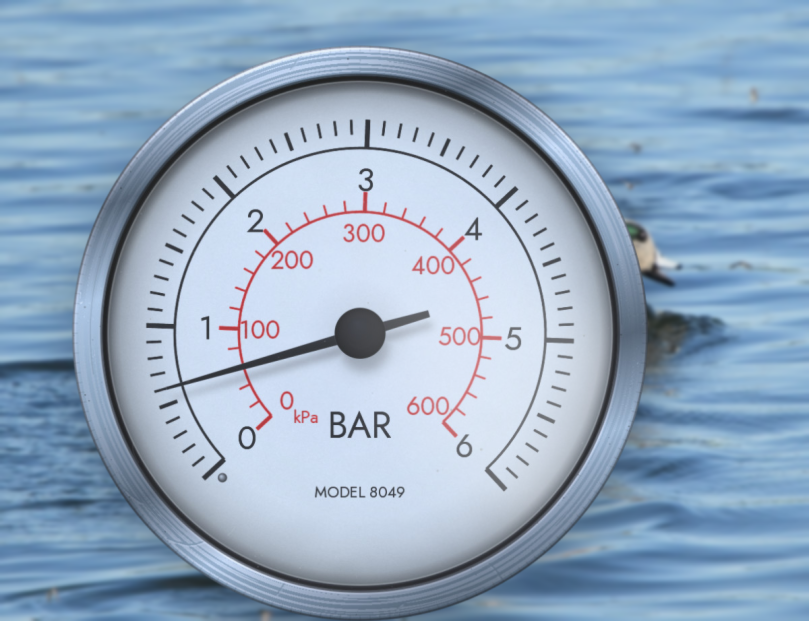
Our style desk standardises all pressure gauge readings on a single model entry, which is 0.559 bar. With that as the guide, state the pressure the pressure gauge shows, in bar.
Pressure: 0.6 bar
